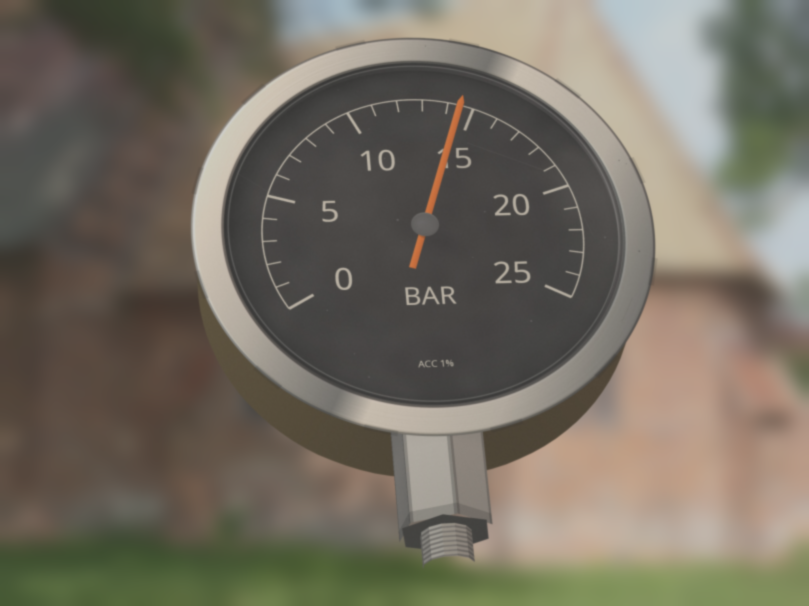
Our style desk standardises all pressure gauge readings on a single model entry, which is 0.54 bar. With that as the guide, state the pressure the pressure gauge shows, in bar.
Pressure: 14.5 bar
